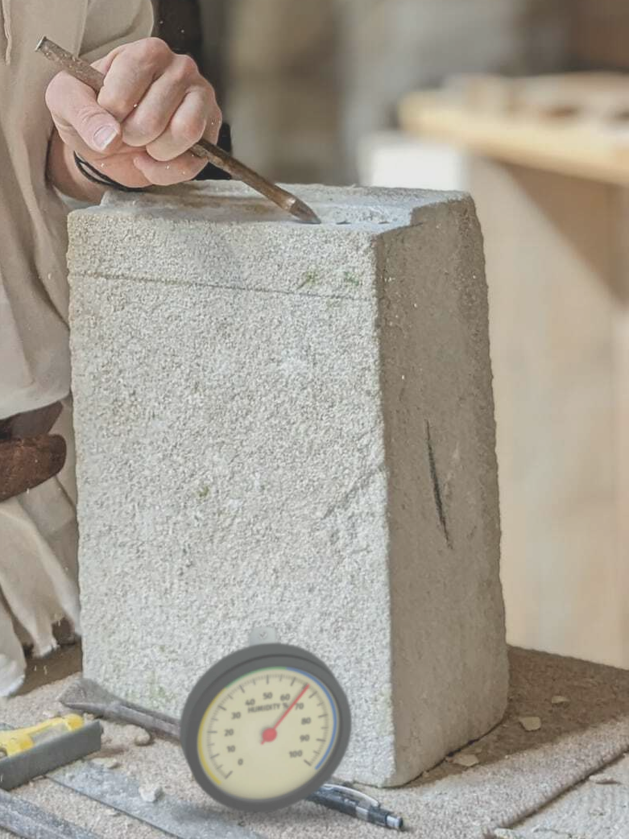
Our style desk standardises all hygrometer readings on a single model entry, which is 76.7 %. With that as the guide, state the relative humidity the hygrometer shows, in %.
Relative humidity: 65 %
